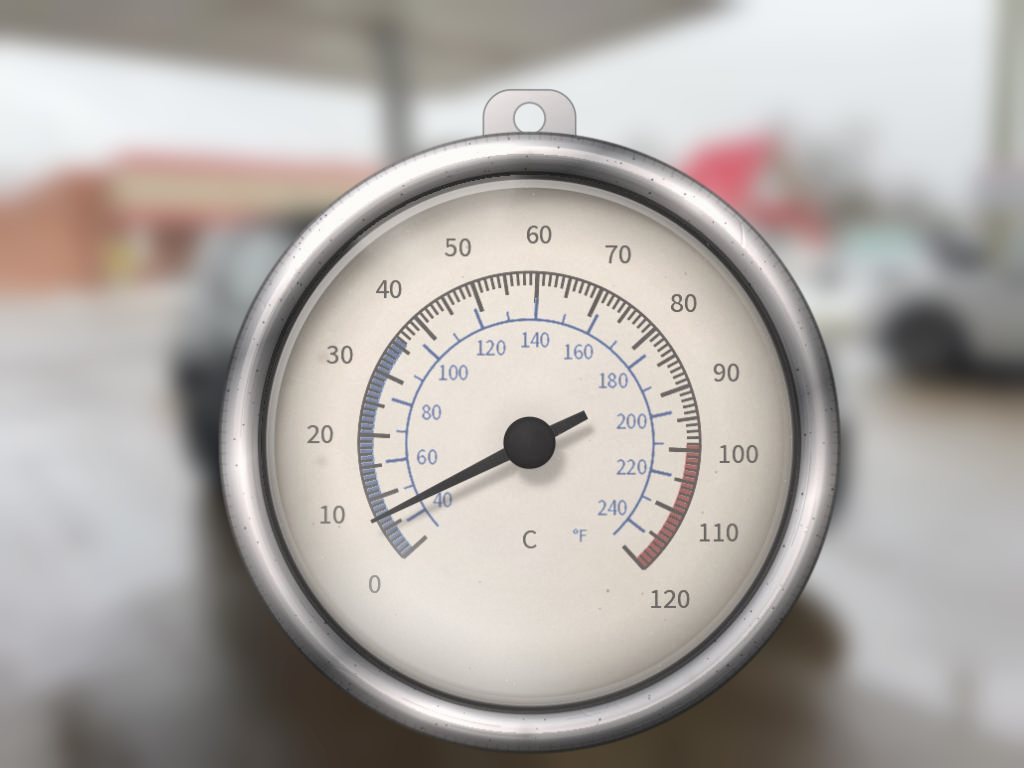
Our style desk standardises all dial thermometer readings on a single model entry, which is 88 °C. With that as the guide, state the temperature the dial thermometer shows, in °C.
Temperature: 7 °C
